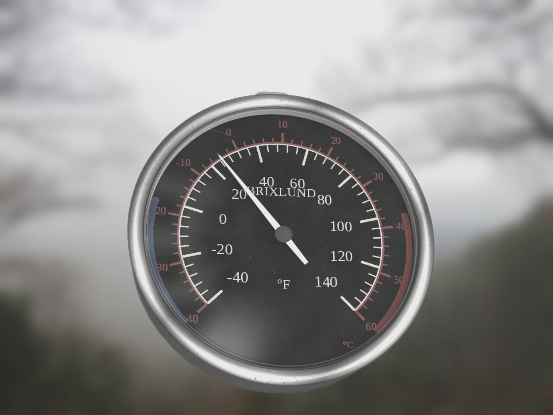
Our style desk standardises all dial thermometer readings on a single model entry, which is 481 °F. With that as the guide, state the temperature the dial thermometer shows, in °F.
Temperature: 24 °F
